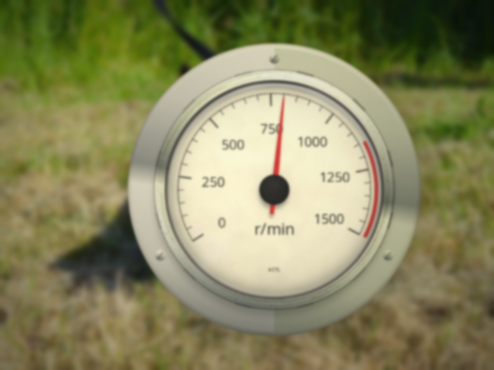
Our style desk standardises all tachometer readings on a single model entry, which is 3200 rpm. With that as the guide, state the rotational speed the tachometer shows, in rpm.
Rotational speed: 800 rpm
